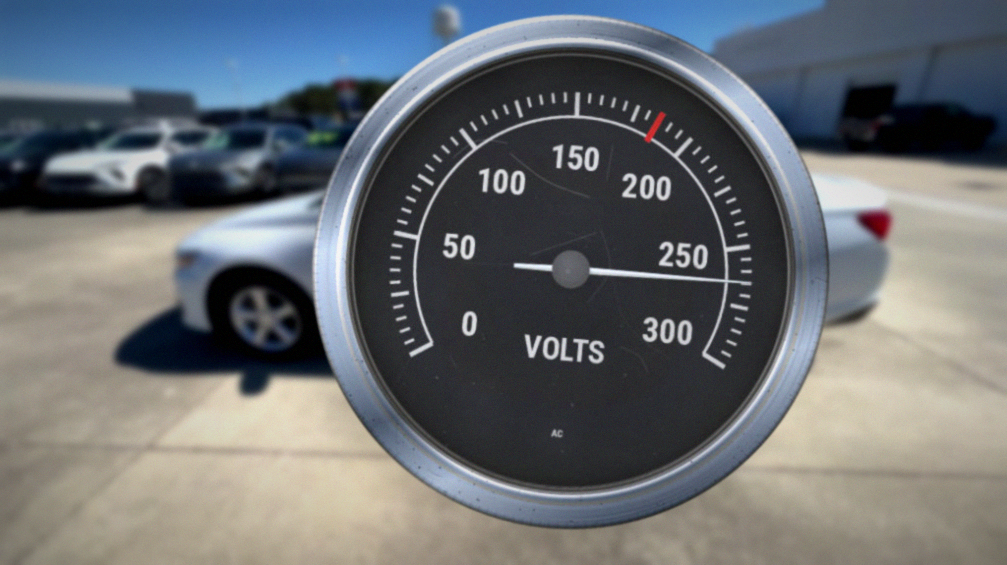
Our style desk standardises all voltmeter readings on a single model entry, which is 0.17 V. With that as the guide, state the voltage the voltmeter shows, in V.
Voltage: 265 V
